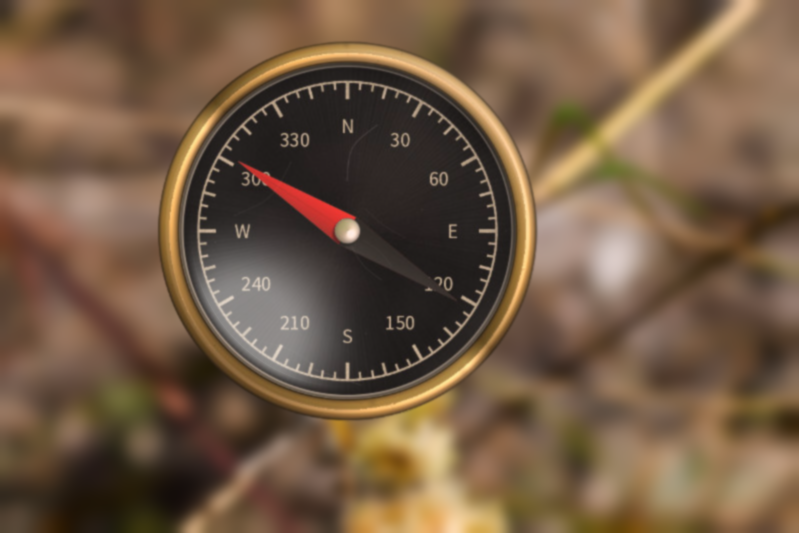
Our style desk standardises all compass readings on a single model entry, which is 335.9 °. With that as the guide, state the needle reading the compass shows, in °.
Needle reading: 302.5 °
